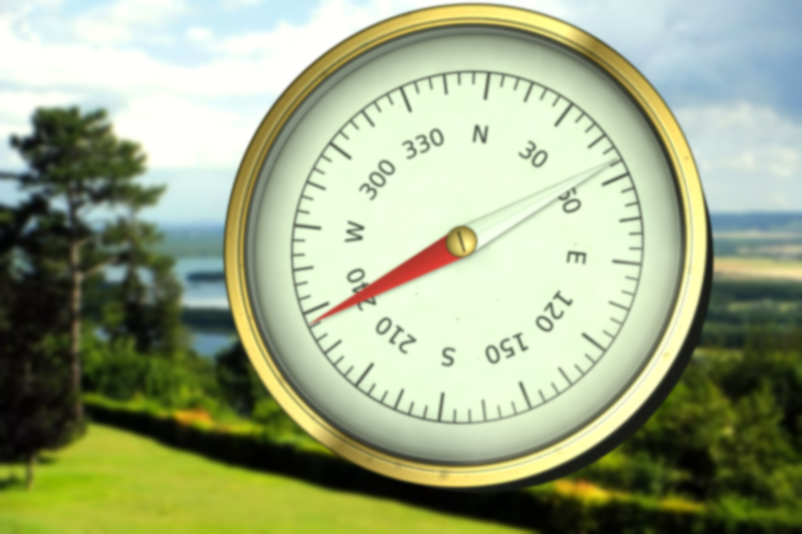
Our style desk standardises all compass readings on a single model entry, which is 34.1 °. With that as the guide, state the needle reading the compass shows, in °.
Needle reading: 235 °
